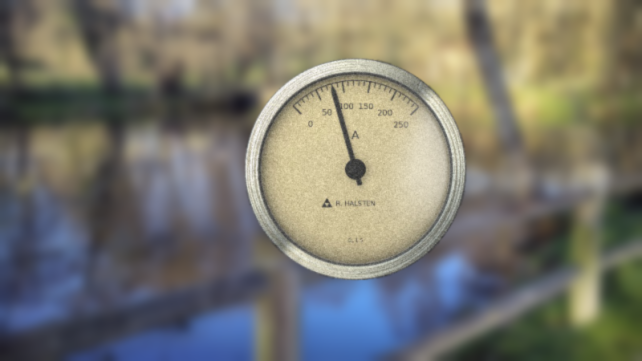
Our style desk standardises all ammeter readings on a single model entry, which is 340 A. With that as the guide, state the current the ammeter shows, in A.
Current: 80 A
